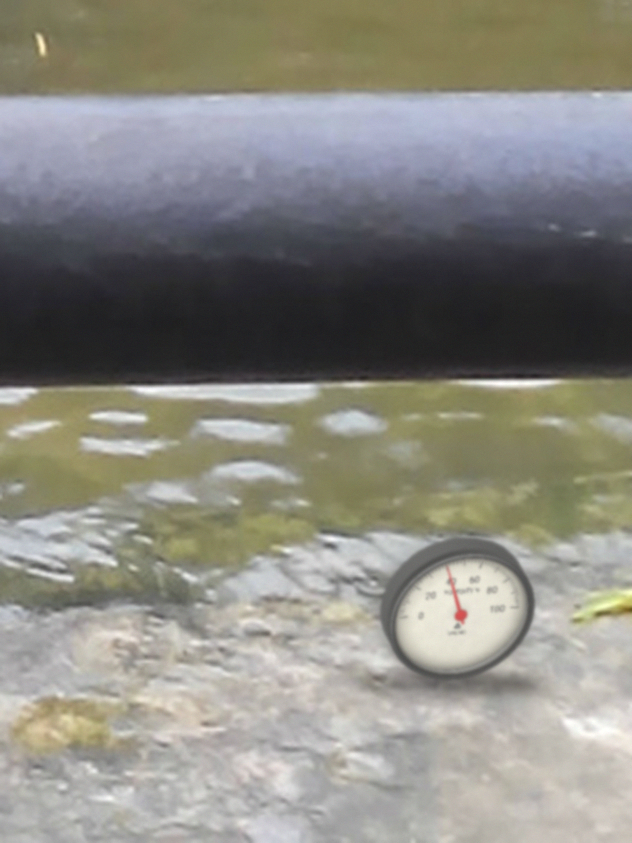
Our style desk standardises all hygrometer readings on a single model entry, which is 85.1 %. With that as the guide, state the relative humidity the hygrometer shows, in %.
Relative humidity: 40 %
